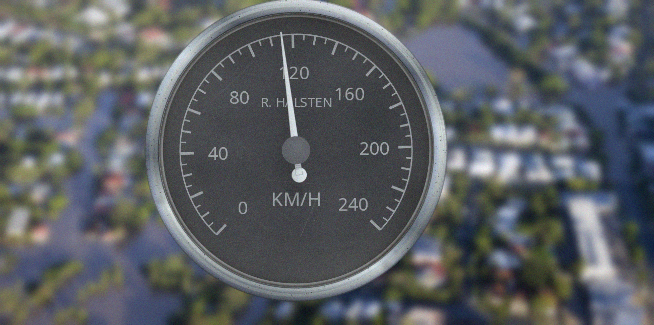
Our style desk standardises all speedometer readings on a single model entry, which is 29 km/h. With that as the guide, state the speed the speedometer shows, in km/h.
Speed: 115 km/h
